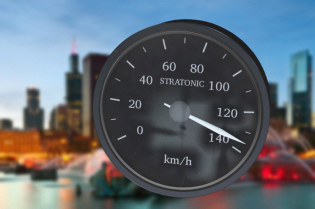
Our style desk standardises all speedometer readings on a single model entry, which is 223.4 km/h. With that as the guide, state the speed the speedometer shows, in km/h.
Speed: 135 km/h
